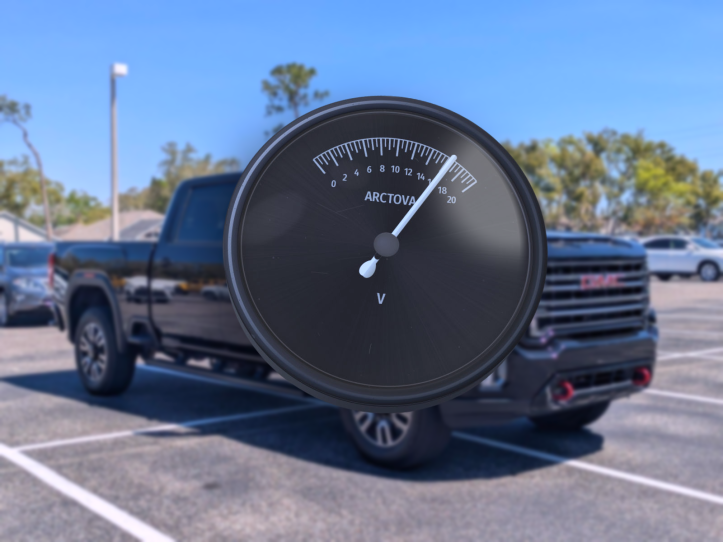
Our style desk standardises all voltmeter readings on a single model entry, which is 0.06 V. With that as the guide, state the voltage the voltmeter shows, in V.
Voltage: 16.5 V
